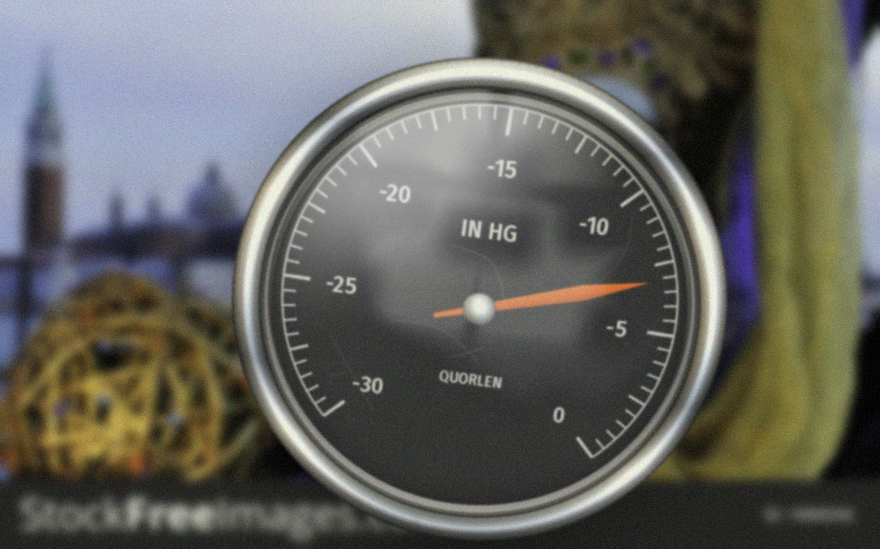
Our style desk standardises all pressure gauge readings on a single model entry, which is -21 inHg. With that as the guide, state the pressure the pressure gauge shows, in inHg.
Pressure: -7 inHg
